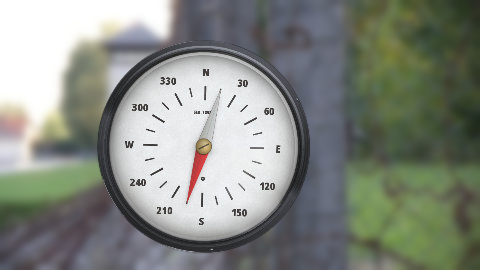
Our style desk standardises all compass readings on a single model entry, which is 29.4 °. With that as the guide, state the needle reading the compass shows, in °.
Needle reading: 195 °
